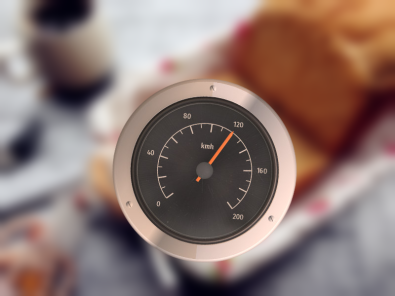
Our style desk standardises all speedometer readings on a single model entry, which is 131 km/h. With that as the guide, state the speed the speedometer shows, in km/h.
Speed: 120 km/h
